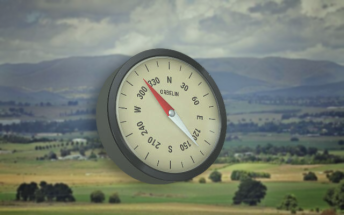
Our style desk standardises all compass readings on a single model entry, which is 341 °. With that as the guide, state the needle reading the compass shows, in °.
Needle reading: 315 °
